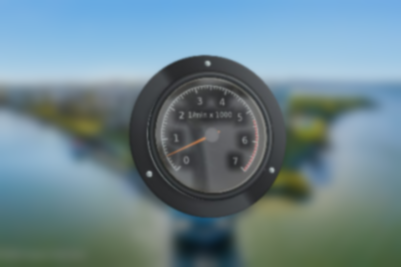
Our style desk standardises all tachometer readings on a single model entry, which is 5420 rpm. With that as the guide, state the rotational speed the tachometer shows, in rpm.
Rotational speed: 500 rpm
